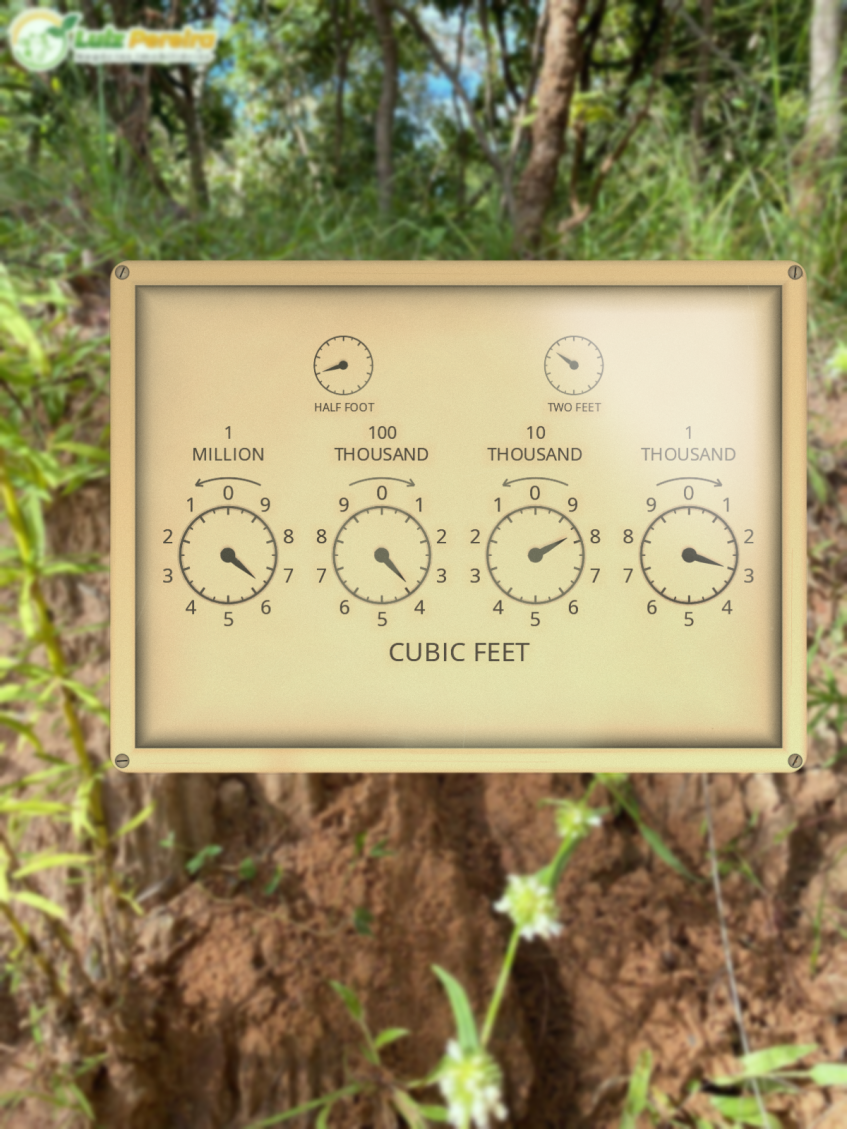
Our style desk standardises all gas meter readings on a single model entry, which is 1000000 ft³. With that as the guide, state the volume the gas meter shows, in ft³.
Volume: 638300 ft³
